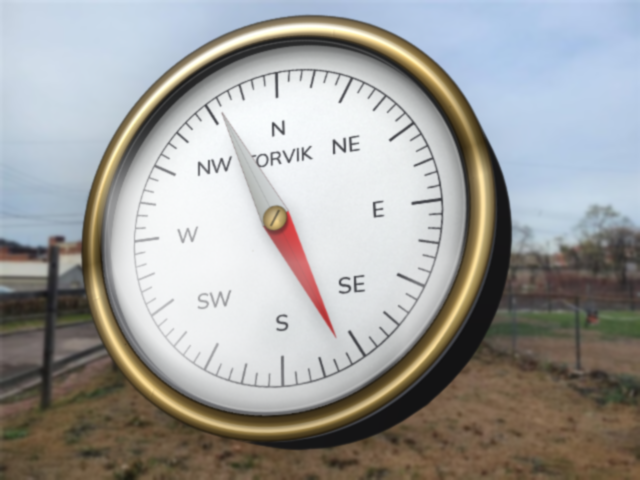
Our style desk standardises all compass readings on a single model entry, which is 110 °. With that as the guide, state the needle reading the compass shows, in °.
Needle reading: 155 °
